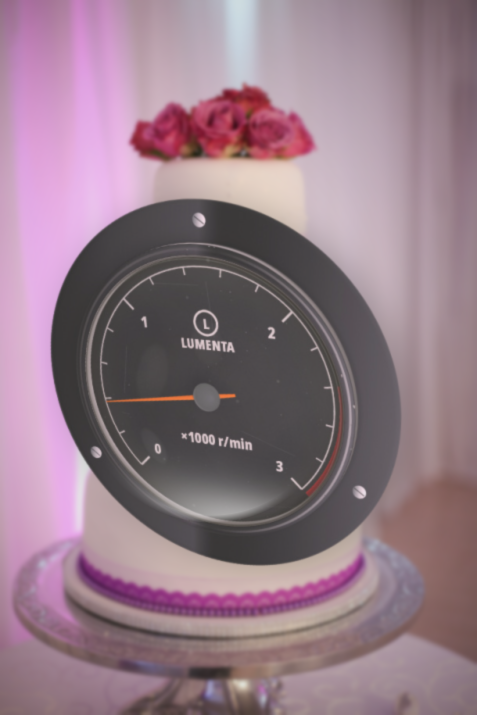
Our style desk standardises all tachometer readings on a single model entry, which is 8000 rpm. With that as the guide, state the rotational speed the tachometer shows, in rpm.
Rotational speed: 400 rpm
